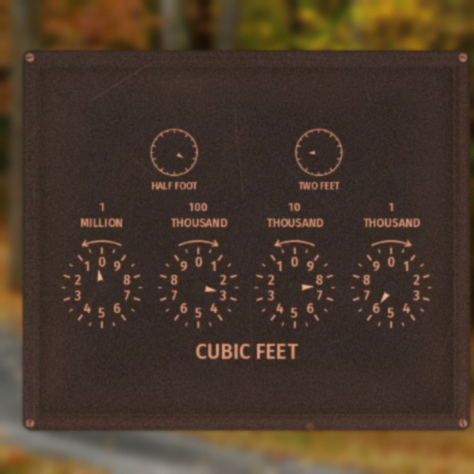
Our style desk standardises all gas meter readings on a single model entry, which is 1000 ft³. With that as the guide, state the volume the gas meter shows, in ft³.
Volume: 27600 ft³
